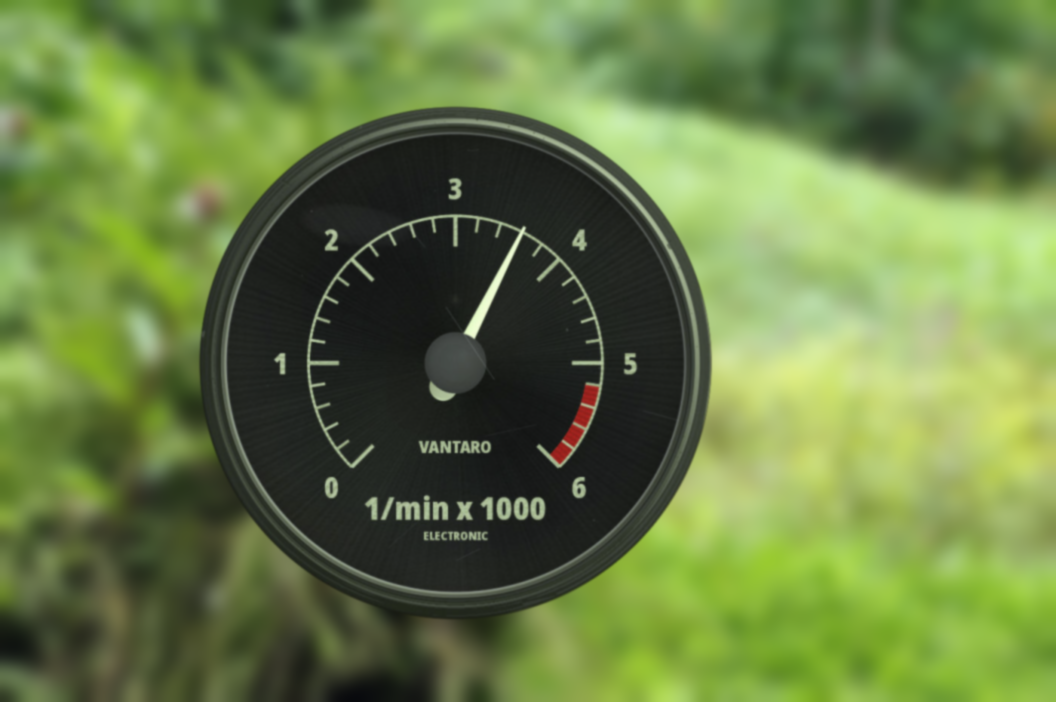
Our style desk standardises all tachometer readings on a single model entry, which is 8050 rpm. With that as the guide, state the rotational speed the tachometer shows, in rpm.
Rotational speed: 3600 rpm
